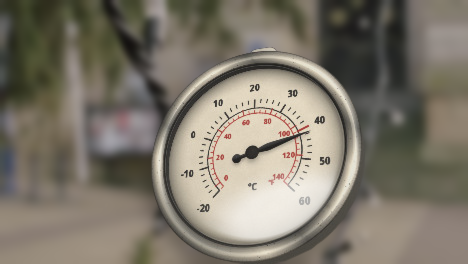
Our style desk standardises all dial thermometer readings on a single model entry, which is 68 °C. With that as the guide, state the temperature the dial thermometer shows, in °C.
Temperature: 42 °C
